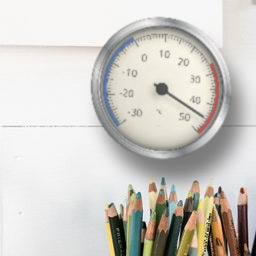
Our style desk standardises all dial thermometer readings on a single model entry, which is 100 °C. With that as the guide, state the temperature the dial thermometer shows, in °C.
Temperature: 45 °C
